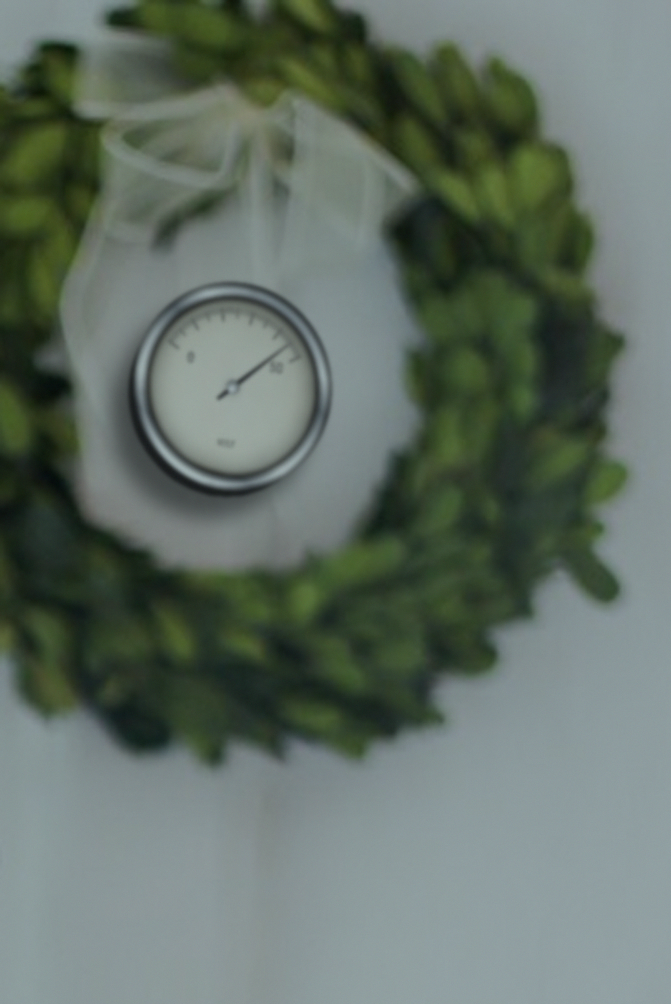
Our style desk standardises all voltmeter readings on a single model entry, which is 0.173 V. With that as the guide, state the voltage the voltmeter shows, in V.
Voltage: 45 V
